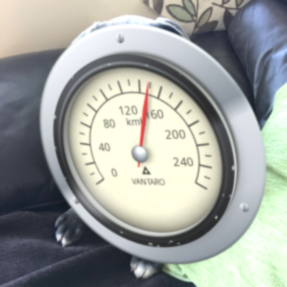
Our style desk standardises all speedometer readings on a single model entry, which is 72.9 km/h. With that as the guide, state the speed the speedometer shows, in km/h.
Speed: 150 km/h
